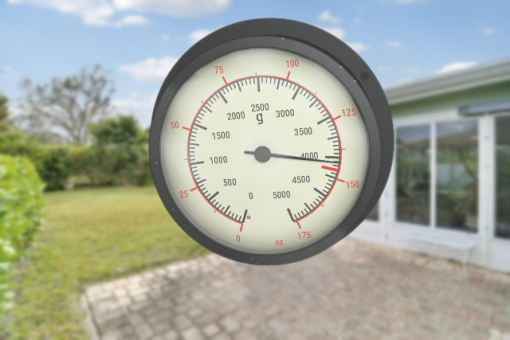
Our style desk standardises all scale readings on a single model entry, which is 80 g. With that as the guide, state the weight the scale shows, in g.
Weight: 4050 g
